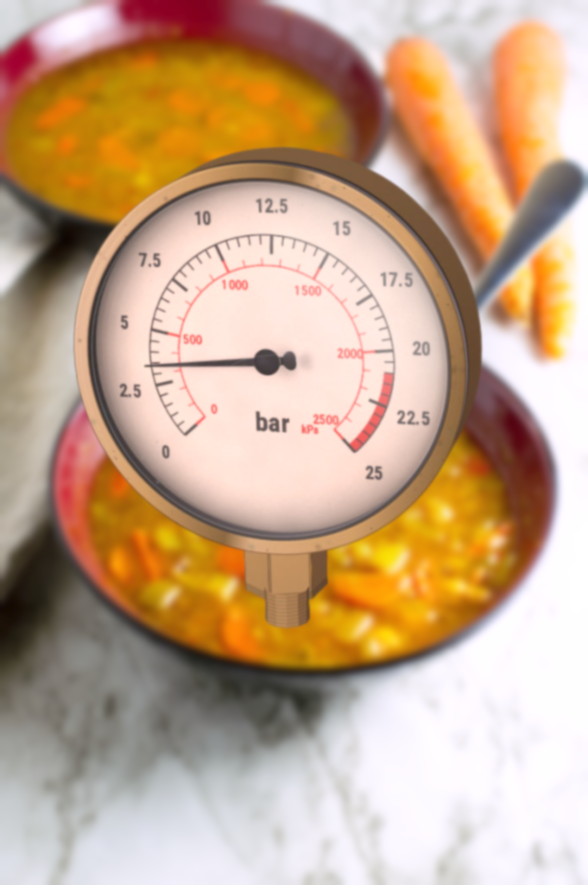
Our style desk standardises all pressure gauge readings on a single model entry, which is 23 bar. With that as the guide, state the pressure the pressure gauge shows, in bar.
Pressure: 3.5 bar
